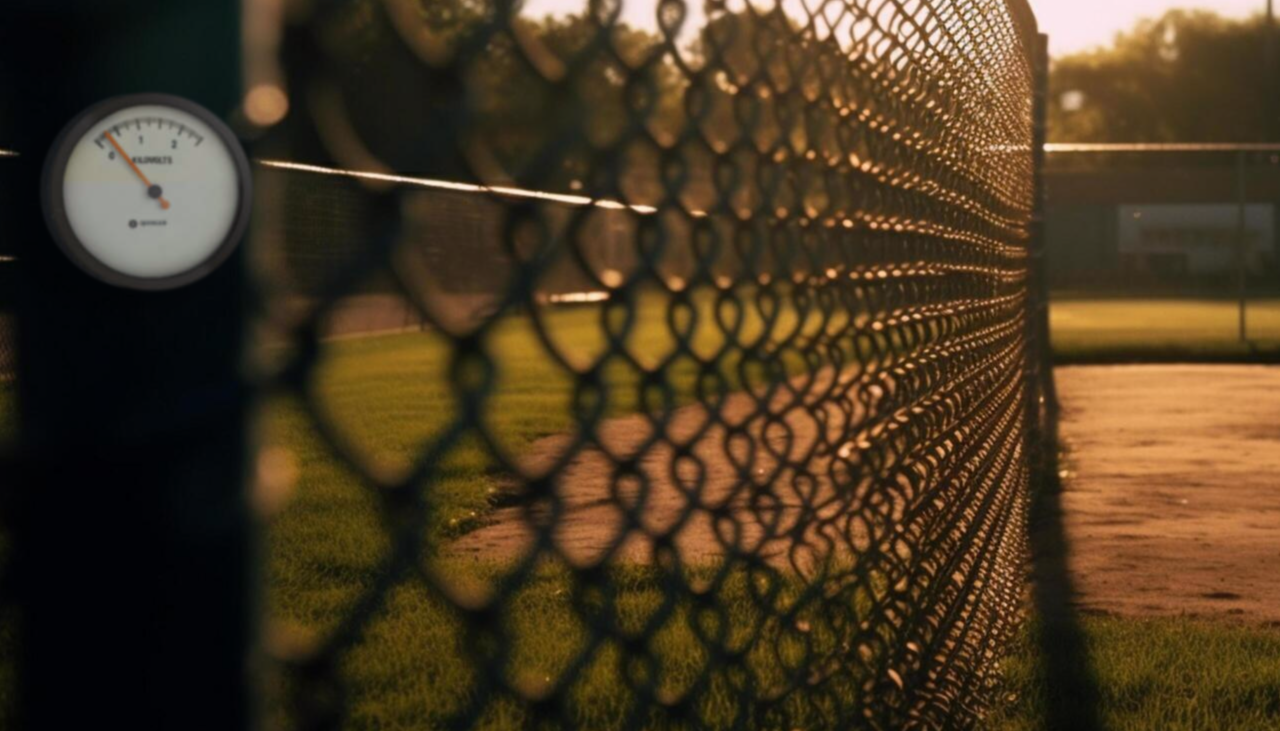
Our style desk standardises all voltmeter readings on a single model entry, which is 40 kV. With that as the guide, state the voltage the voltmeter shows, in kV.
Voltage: 0.25 kV
